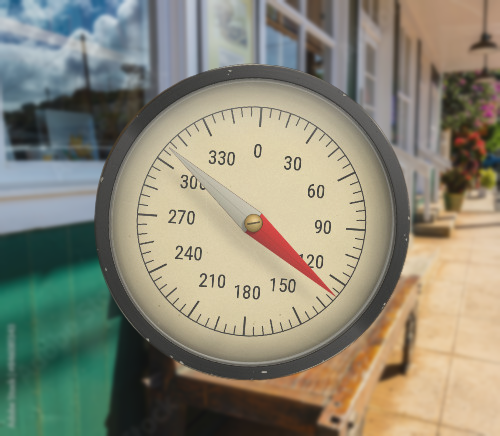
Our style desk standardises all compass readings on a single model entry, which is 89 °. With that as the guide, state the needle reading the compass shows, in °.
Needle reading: 127.5 °
